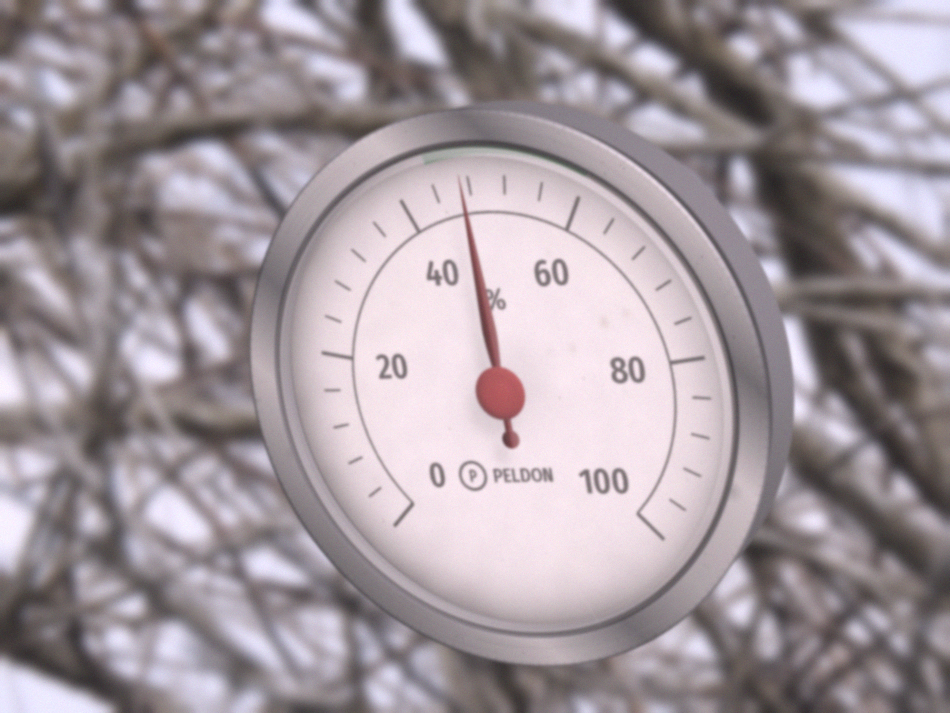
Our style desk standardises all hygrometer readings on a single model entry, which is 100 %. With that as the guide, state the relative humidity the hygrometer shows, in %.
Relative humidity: 48 %
